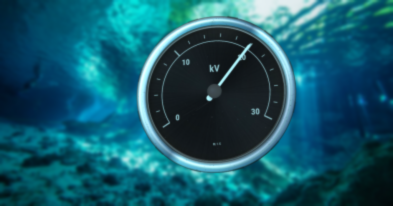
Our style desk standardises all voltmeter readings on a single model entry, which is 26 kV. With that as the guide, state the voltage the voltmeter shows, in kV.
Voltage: 20 kV
